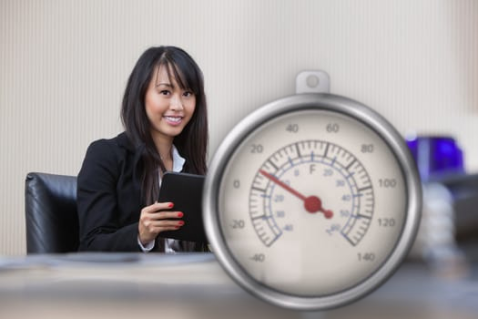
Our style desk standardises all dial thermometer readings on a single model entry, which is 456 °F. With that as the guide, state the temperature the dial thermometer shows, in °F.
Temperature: 12 °F
